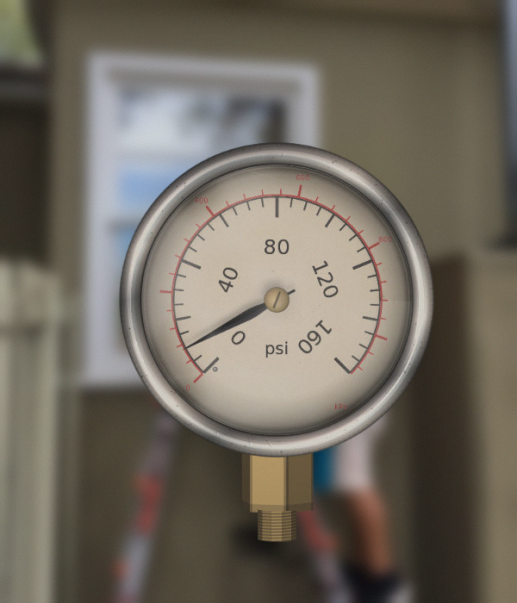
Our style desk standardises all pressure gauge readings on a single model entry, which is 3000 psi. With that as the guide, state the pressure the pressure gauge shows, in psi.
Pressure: 10 psi
